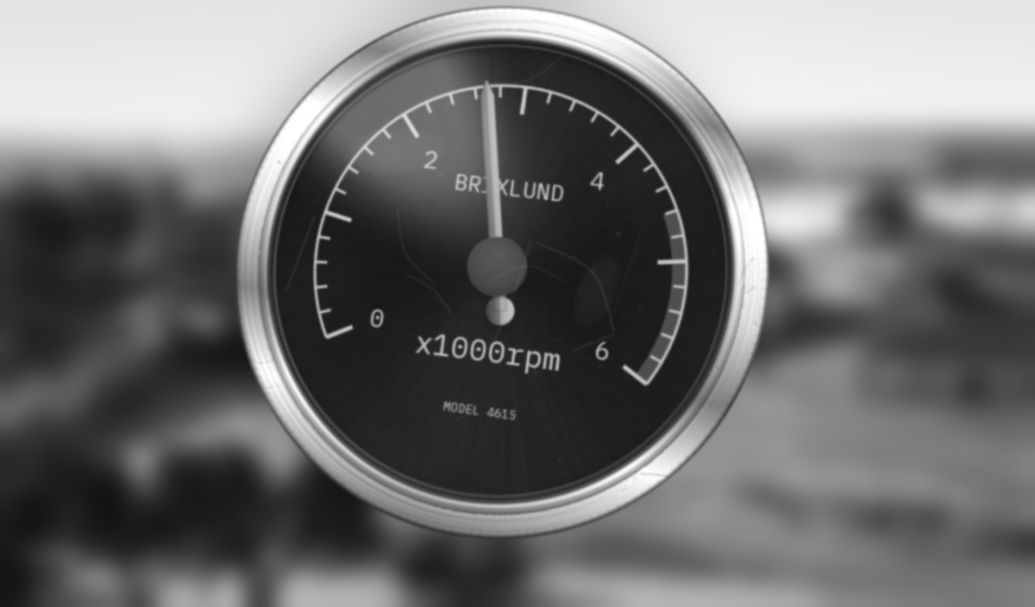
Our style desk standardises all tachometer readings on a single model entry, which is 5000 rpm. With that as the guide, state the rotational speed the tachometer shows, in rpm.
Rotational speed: 2700 rpm
